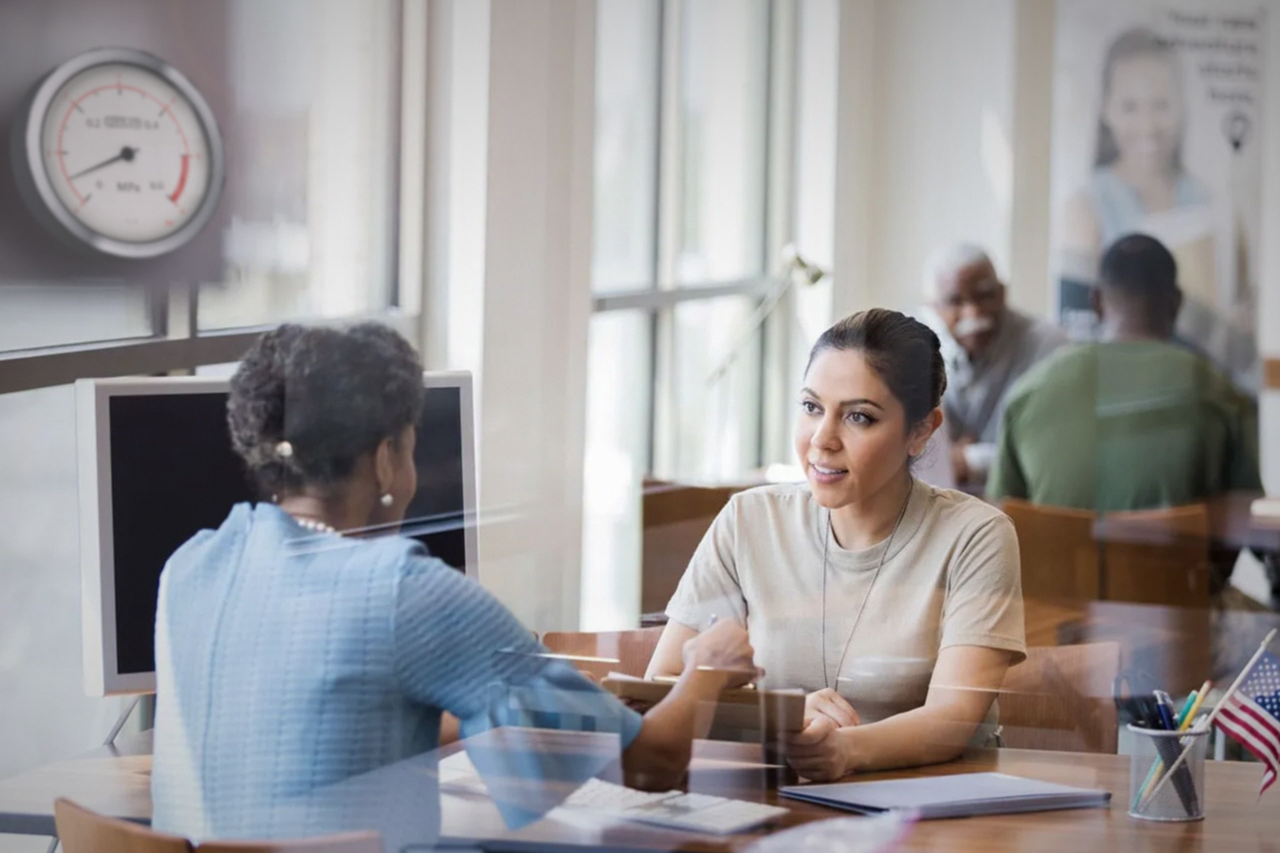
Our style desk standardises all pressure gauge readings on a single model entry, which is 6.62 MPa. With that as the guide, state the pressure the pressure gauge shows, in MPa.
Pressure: 0.05 MPa
